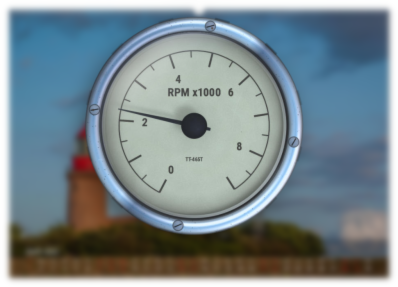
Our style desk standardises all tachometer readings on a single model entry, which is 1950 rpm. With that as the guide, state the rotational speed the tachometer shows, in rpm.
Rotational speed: 2250 rpm
